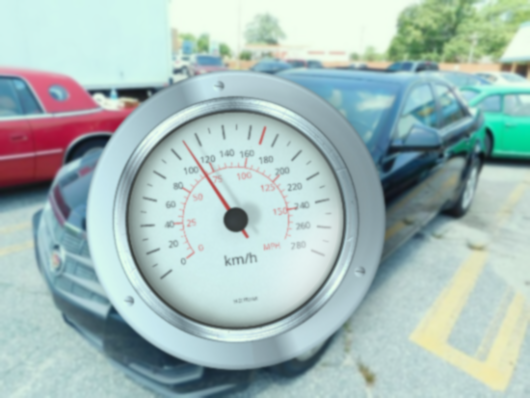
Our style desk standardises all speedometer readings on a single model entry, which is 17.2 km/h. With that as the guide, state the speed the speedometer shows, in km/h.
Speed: 110 km/h
